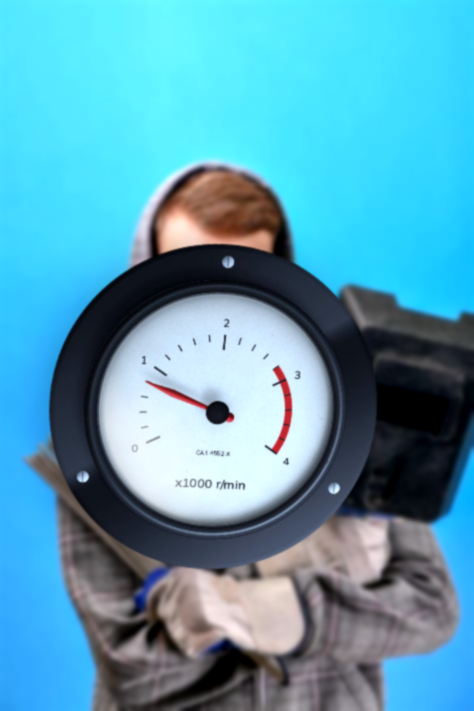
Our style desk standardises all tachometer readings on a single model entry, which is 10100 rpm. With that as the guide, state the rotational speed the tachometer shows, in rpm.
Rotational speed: 800 rpm
